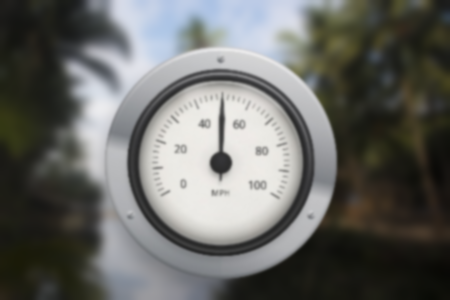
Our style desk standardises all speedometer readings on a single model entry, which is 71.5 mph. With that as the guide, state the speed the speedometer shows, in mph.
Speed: 50 mph
